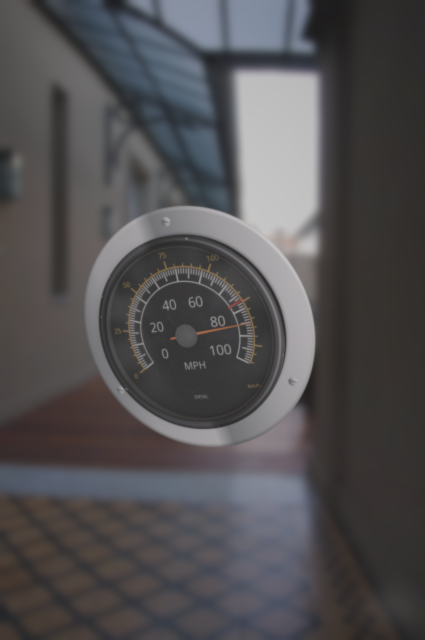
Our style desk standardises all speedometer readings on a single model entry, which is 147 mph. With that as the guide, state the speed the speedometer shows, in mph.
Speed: 85 mph
